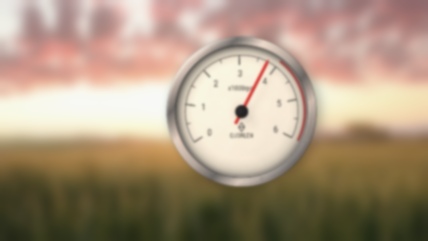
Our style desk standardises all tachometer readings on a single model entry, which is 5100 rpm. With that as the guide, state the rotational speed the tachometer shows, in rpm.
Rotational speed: 3750 rpm
